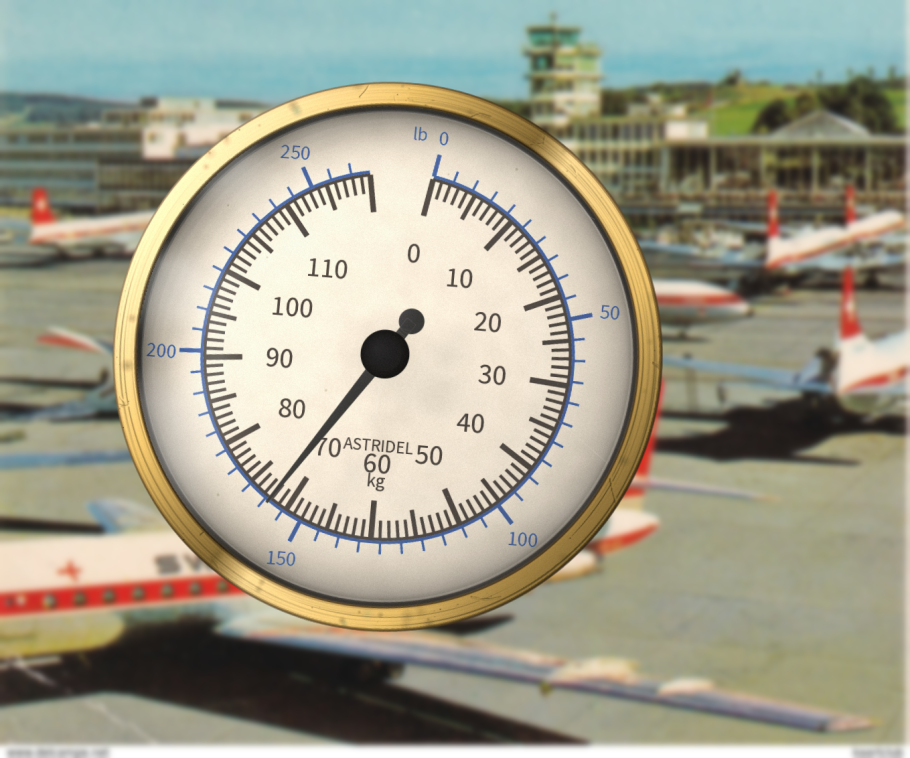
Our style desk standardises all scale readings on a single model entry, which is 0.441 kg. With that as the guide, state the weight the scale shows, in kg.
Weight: 72 kg
